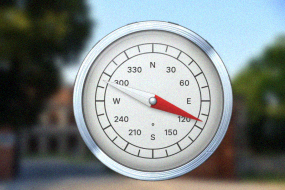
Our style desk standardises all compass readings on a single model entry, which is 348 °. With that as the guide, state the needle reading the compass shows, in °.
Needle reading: 112.5 °
